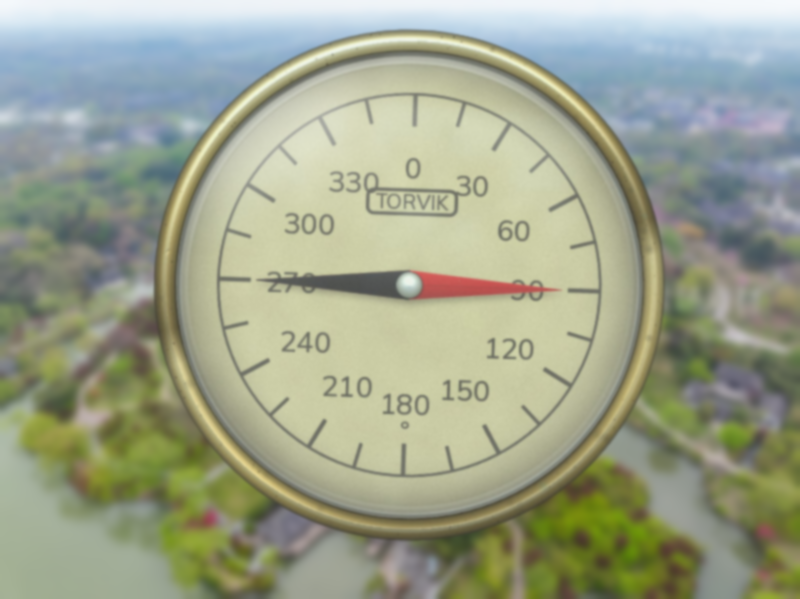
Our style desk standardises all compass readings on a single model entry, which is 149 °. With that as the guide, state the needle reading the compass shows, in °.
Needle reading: 90 °
